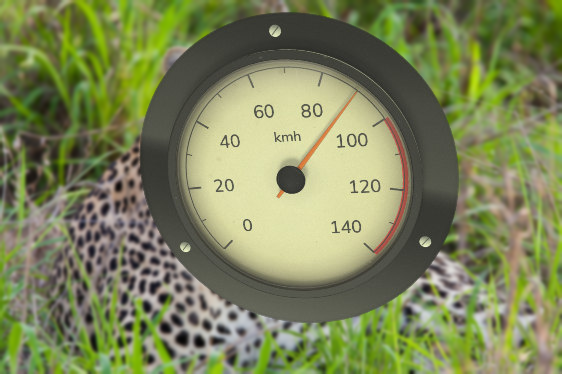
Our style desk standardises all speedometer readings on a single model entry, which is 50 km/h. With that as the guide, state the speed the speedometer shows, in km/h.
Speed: 90 km/h
